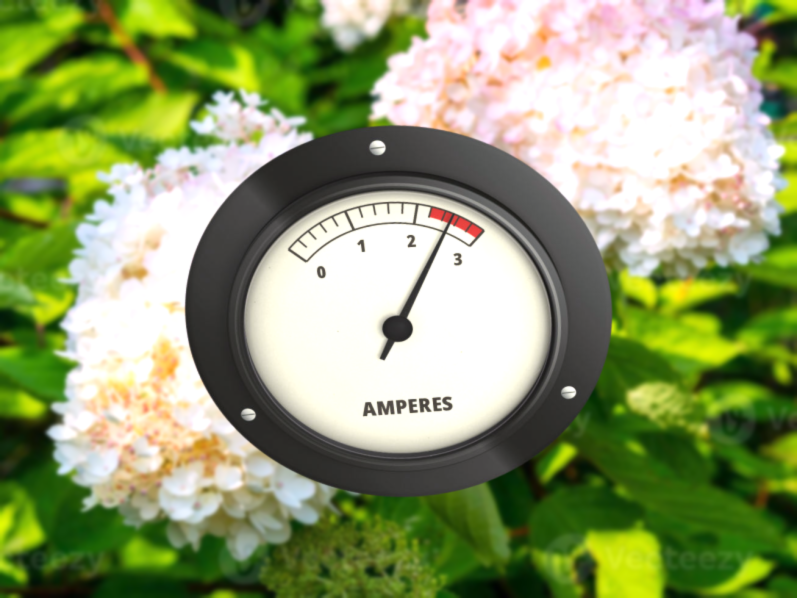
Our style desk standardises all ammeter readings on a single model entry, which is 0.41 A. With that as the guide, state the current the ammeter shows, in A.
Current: 2.5 A
